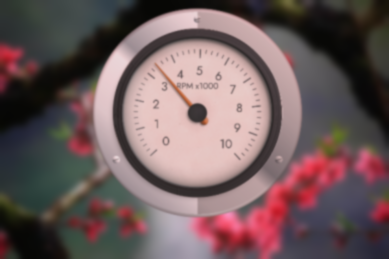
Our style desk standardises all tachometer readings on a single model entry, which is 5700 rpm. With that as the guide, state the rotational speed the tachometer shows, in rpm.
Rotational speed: 3400 rpm
